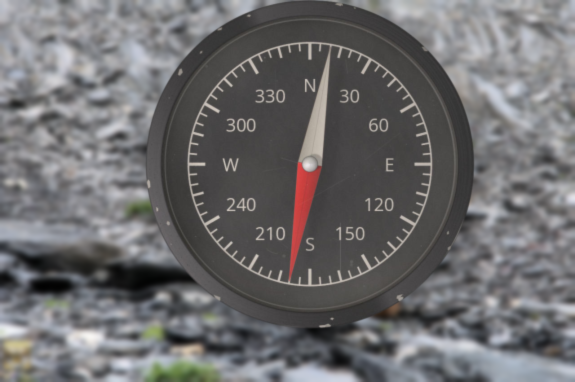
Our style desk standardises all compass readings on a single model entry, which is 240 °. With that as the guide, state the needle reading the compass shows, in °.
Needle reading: 190 °
